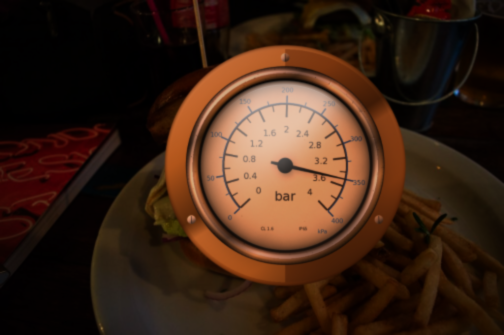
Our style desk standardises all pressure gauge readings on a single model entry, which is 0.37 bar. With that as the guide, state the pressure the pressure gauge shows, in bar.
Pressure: 3.5 bar
